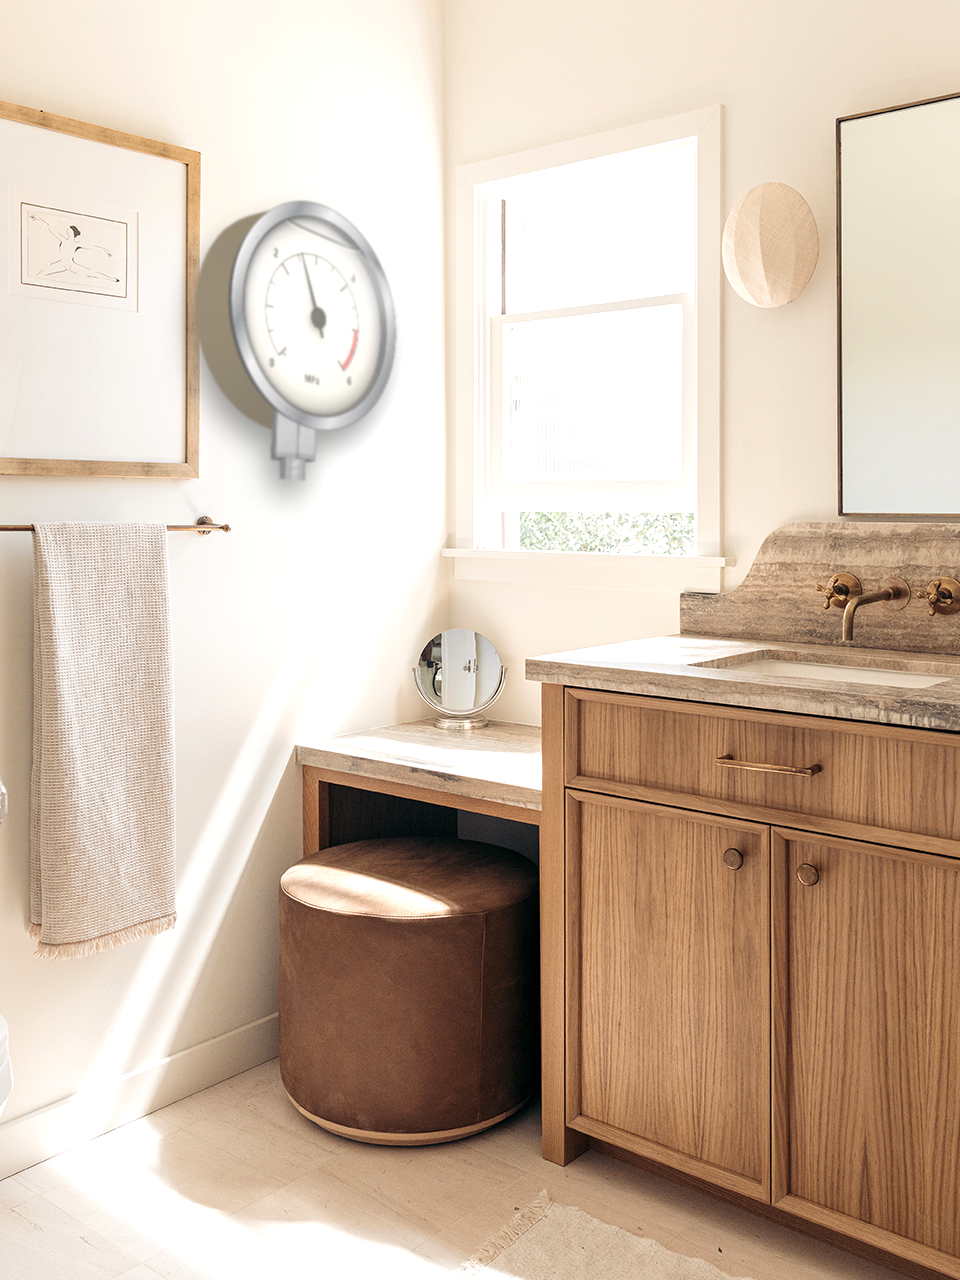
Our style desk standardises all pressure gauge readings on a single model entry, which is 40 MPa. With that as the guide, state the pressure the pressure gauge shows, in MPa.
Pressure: 2.5 MPa
